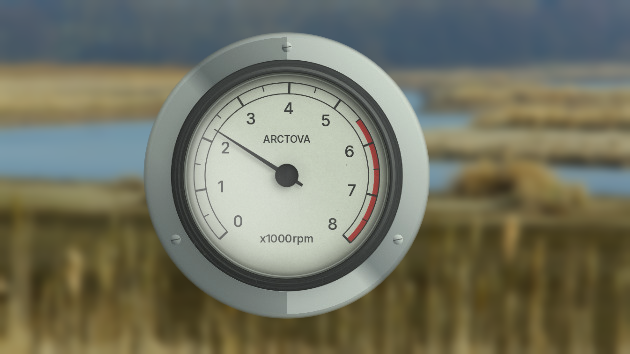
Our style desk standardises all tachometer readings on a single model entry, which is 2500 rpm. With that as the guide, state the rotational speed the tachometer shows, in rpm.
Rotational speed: 2250 rpm
